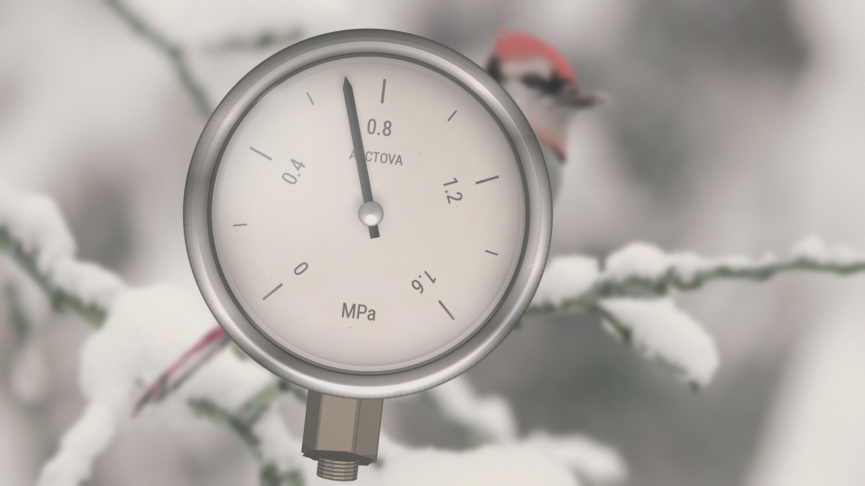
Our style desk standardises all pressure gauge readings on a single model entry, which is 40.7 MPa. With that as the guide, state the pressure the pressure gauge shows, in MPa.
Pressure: 0.7 MPa
